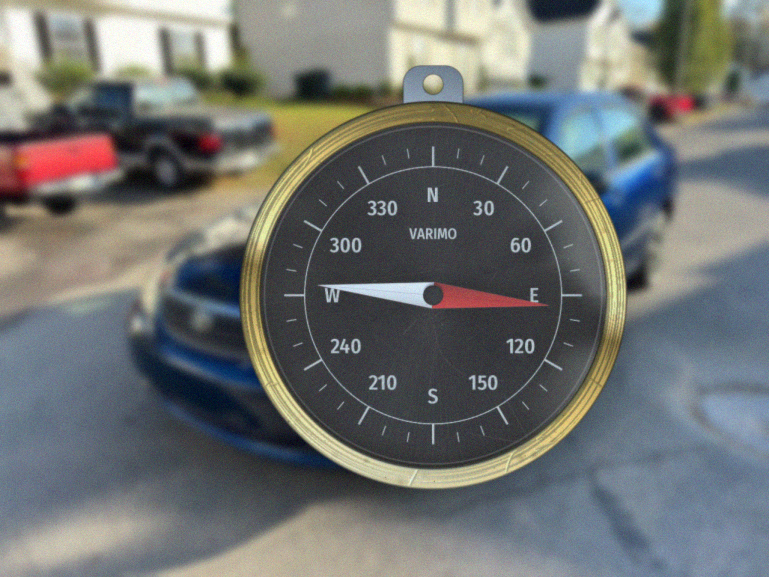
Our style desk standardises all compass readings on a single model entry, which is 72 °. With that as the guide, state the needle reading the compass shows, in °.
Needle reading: 95 °
